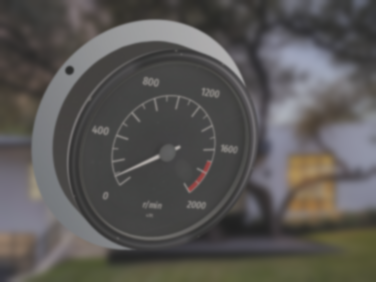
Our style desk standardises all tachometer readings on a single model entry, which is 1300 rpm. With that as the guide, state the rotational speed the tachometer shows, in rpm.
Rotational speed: 100 rpm
